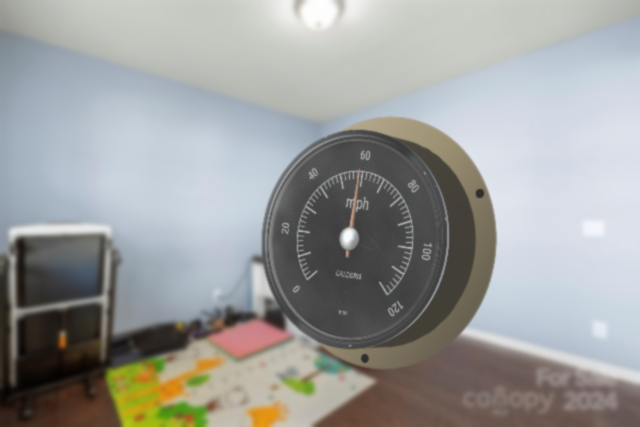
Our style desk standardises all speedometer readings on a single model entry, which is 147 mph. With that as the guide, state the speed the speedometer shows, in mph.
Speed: 60 mph
